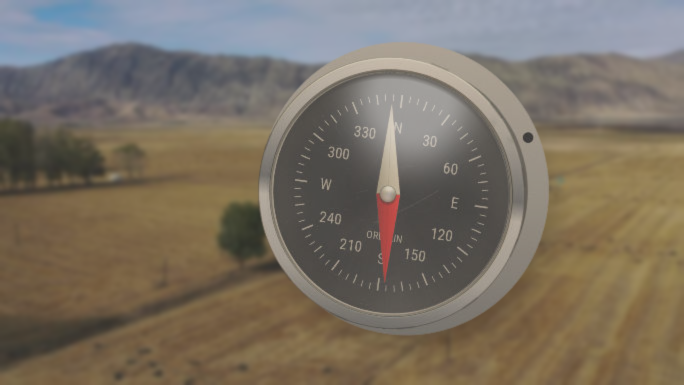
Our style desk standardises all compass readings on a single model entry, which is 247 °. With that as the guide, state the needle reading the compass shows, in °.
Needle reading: 175 °
